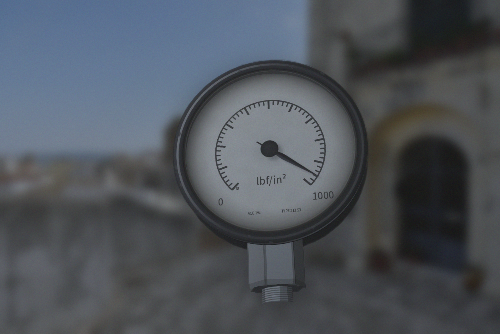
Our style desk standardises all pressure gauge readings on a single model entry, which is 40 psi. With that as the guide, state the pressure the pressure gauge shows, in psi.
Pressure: 960 psi
